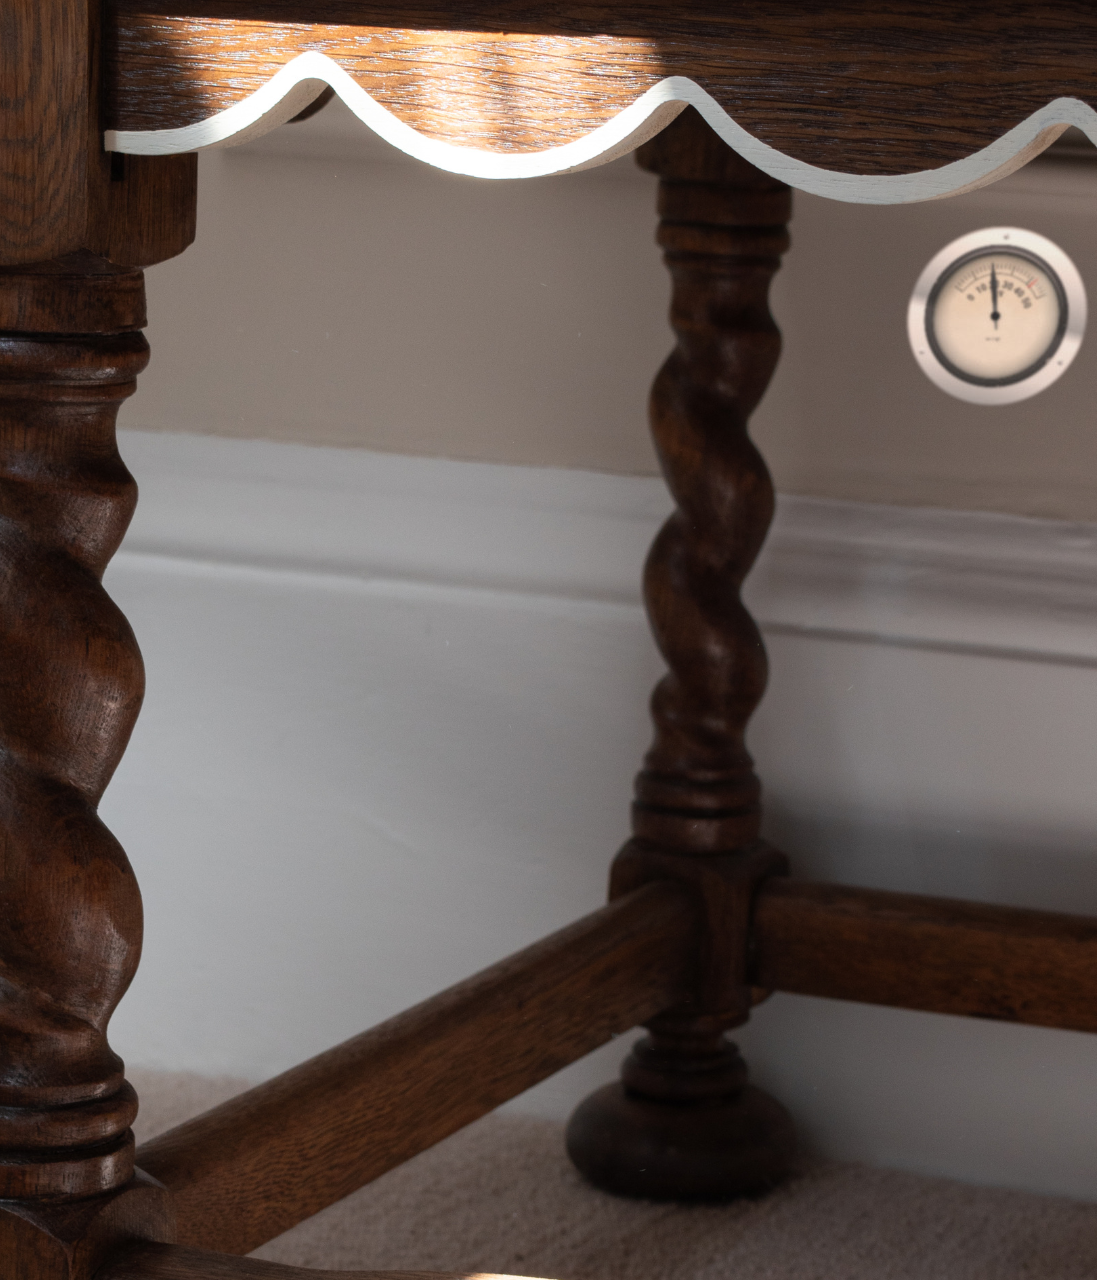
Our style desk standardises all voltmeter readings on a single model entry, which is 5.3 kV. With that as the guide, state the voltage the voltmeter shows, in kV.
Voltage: 20 kV
